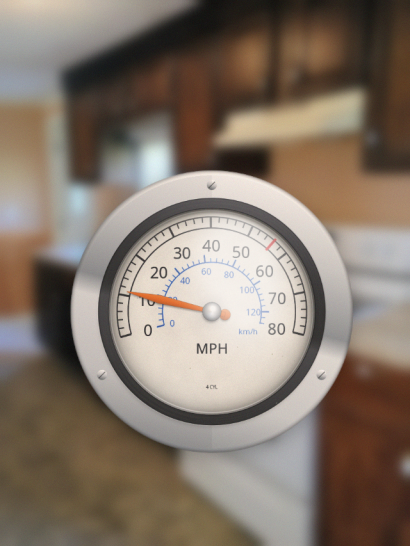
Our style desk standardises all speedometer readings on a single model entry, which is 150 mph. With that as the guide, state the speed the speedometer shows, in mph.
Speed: 11 mph
